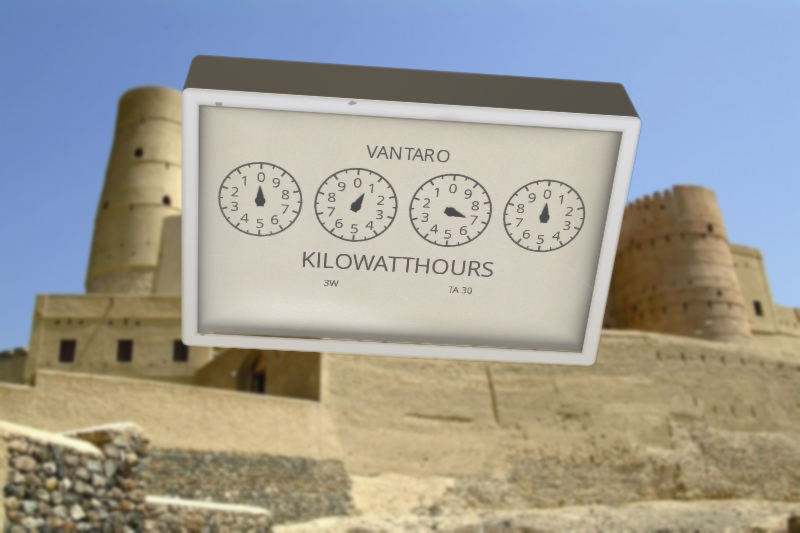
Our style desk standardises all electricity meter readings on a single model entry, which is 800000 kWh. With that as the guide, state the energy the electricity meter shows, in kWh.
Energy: 70 kWh
